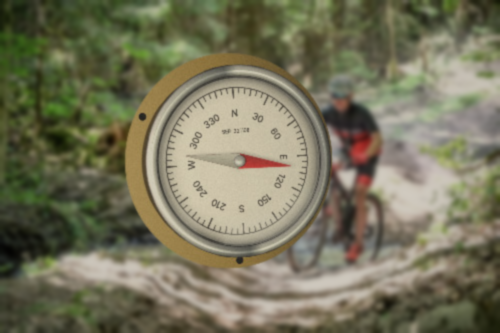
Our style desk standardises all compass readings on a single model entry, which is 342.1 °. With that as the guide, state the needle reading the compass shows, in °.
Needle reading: 100 °
